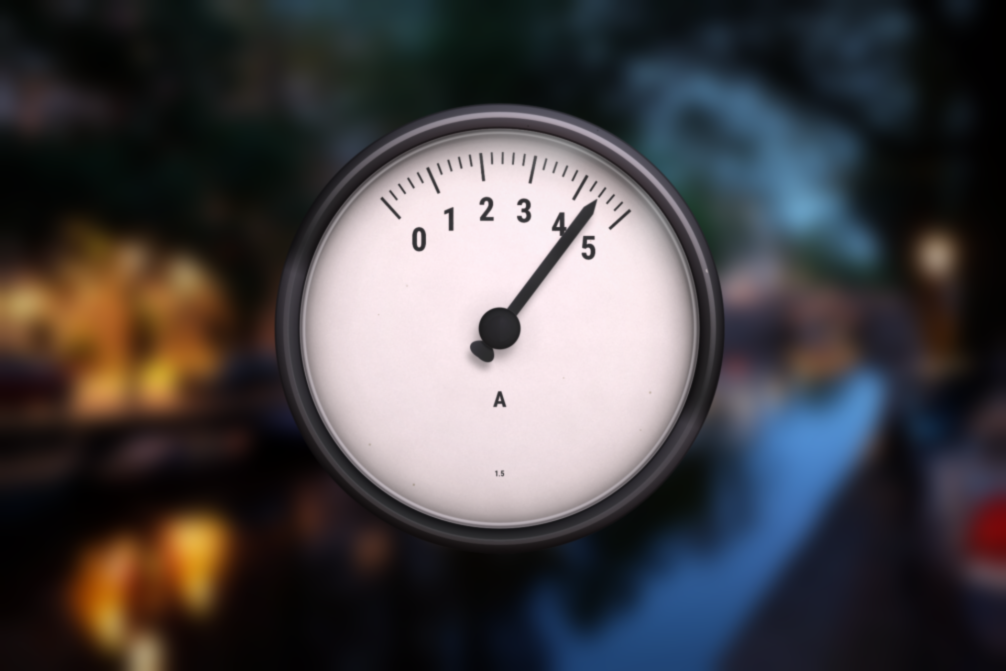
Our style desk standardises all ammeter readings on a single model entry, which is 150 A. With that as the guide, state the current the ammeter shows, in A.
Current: 4.4 A
